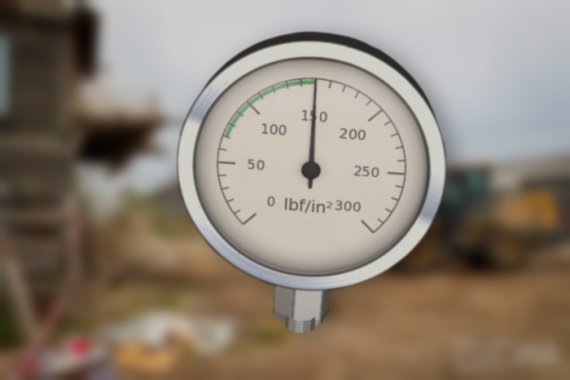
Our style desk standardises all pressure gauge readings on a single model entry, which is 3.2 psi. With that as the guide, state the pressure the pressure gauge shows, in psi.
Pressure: 150 psi
